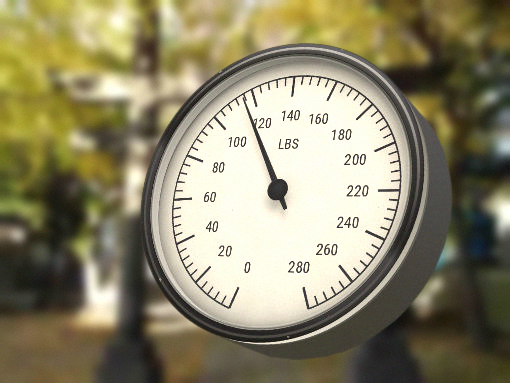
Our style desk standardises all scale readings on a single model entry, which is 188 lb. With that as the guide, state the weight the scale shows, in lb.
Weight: 116 lb
